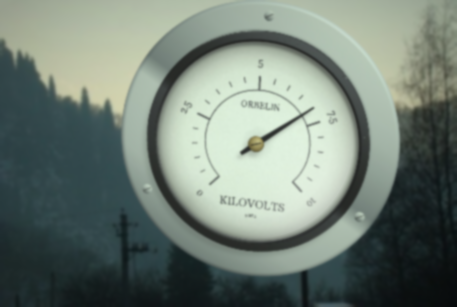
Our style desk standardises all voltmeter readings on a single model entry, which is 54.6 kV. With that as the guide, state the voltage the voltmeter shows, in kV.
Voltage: 7 kV
